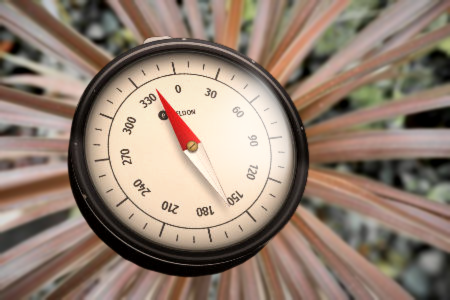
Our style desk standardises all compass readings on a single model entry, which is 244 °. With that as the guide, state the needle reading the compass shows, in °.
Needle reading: 340 °
